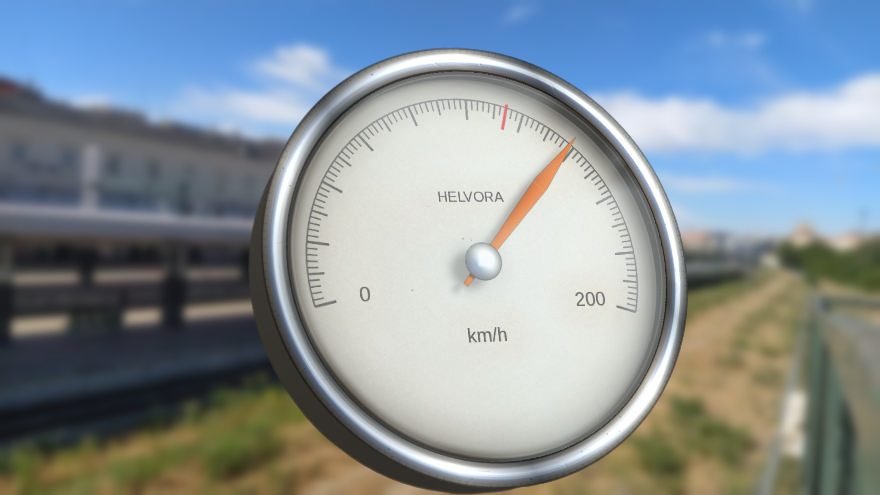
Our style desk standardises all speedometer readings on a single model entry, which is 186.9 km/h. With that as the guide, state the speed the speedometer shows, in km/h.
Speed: 138 km/h
